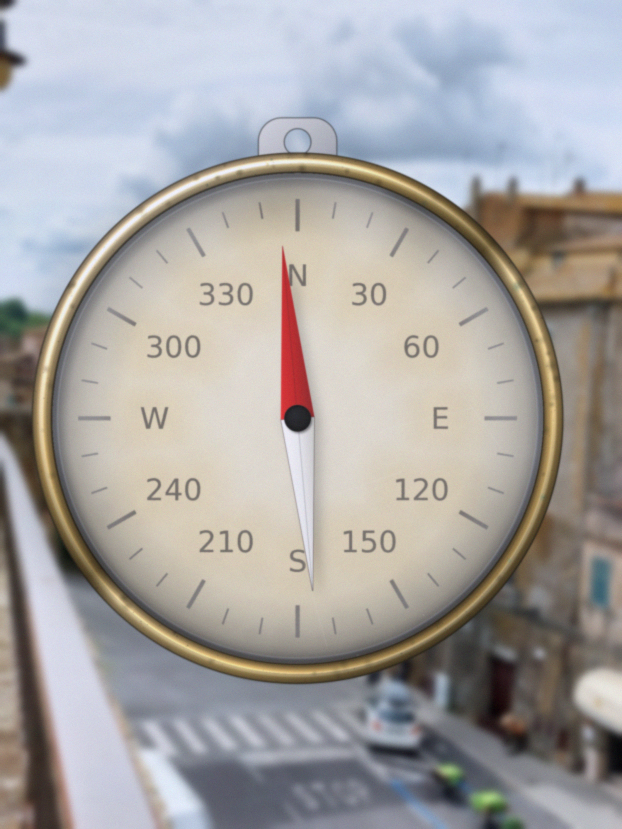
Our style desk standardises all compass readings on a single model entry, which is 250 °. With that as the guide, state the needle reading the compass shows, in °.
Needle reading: 355 °
